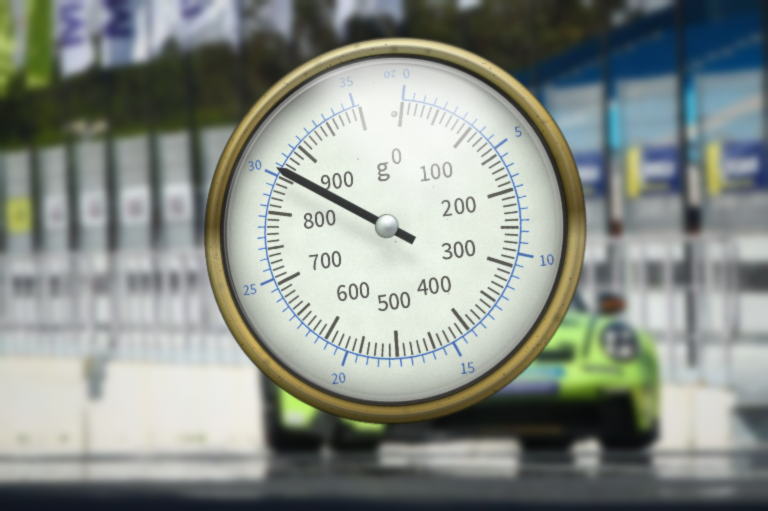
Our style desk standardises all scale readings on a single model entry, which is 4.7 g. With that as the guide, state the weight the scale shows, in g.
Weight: 860 g
